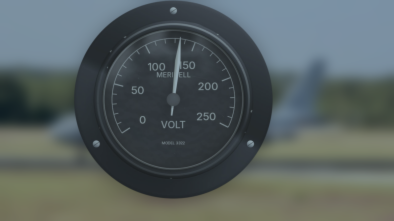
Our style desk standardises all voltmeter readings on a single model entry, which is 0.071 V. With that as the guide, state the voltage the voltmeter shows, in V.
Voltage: 135 V
